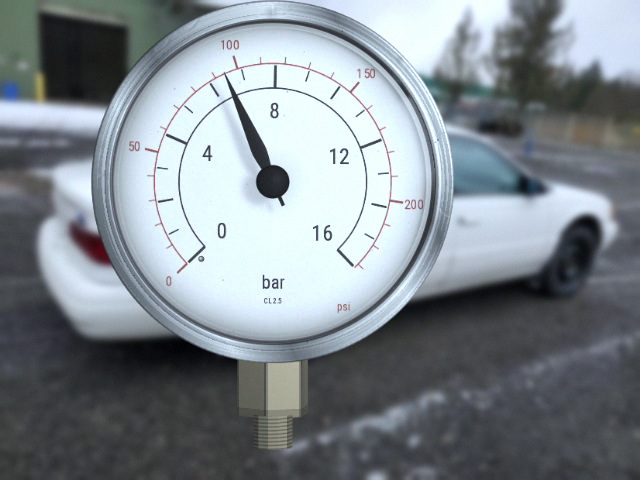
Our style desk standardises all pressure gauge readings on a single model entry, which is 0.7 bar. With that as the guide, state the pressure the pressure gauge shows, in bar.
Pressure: 6.5 bar
